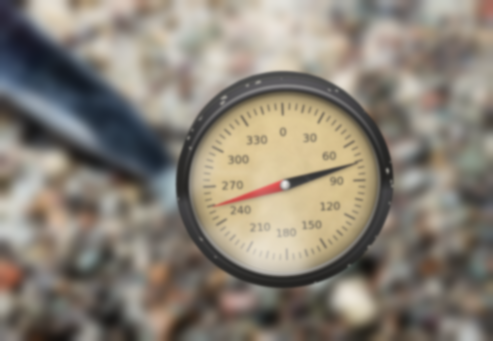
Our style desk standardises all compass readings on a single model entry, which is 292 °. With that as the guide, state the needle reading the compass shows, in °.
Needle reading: 255 °
